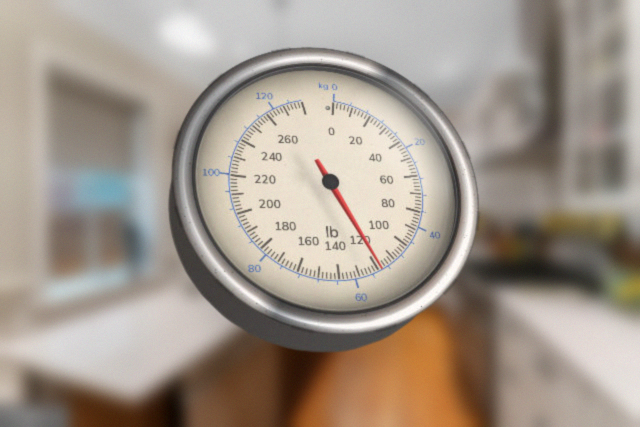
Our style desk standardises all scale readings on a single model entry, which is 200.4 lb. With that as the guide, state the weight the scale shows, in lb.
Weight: 120 lb
